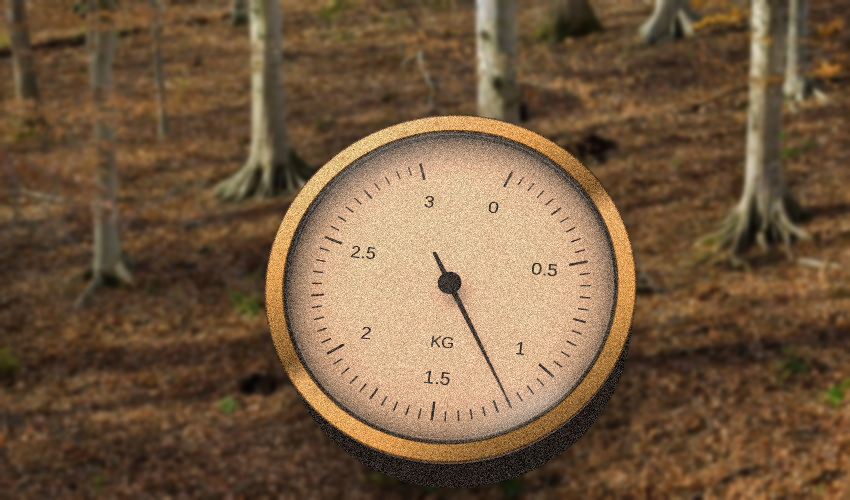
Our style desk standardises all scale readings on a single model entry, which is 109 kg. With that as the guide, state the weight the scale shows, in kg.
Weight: 1.2 kg
